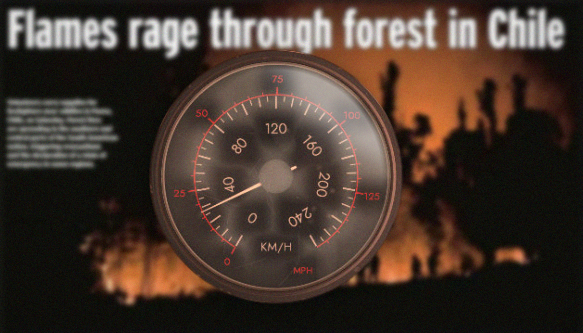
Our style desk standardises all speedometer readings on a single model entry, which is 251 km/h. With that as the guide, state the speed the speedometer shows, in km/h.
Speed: 27.5 km/h
